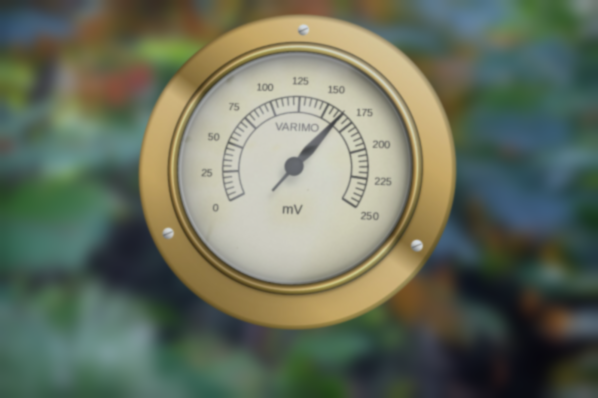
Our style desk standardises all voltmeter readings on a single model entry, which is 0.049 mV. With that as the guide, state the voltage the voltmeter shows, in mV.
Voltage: 165 mV
